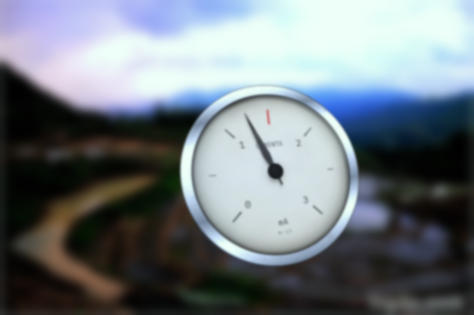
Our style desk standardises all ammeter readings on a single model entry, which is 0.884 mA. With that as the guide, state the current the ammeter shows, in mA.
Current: 1.25 mA
